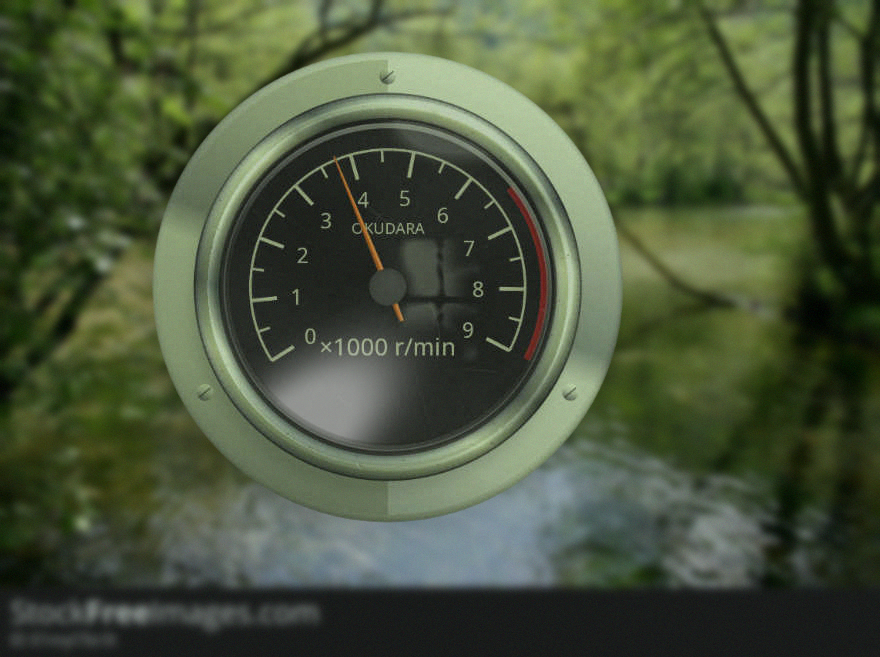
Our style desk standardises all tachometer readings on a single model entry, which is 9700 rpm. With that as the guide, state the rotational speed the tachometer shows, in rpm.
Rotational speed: 3750 rpm
